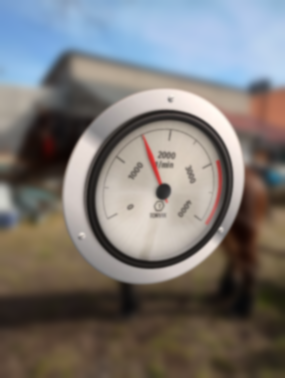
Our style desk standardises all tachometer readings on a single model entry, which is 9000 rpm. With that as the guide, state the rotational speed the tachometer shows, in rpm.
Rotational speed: 1500 rpm
